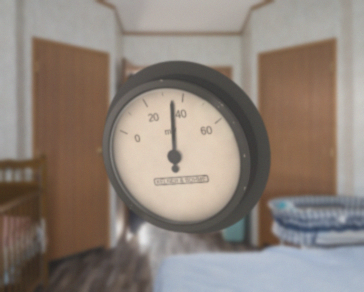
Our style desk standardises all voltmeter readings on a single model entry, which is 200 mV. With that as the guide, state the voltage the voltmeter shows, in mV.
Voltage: 35 mV
